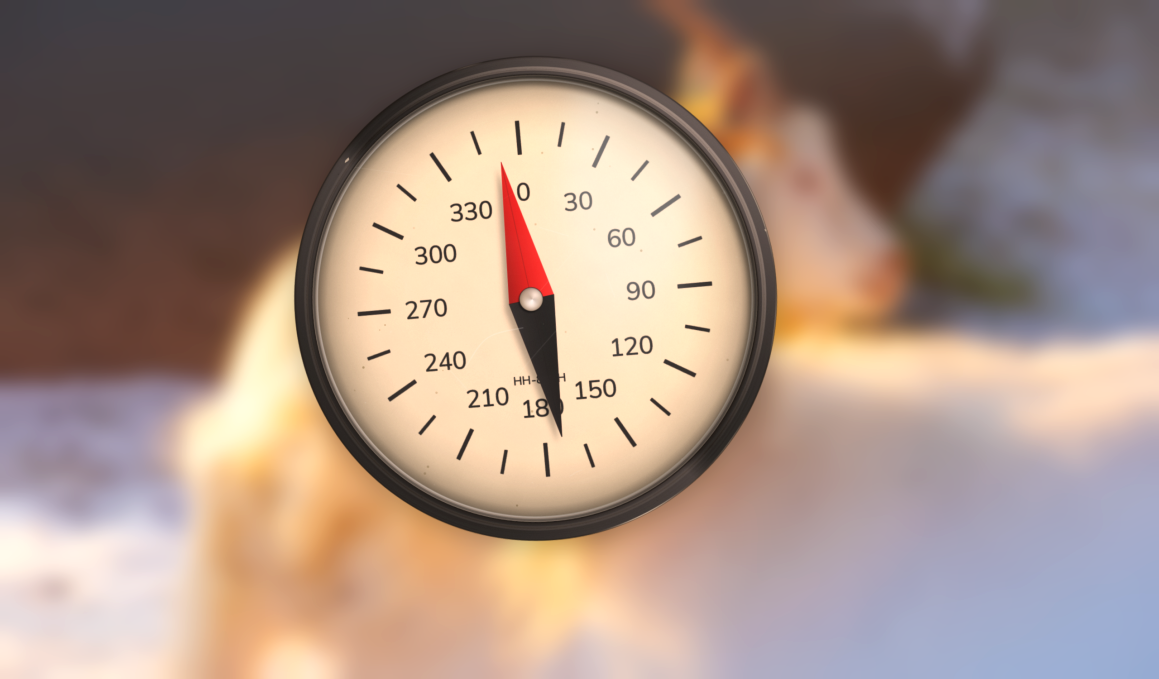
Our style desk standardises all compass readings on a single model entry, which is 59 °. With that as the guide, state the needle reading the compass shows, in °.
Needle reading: 352.5 °
